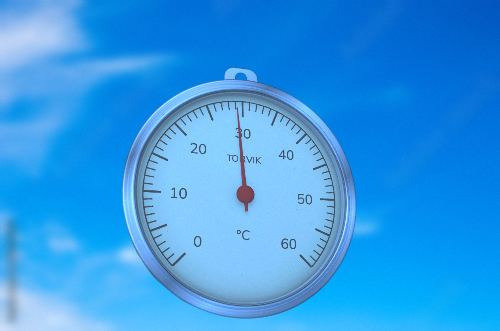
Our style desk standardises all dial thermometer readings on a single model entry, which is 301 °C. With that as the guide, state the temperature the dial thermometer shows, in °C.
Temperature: 29 °C
